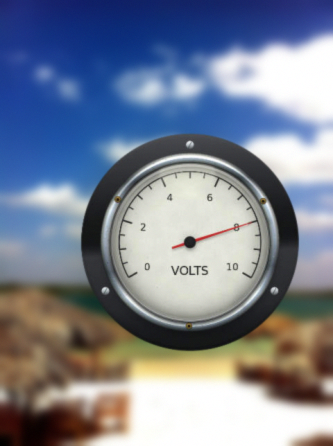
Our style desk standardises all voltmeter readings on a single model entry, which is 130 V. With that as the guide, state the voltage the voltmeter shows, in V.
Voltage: 8 V
